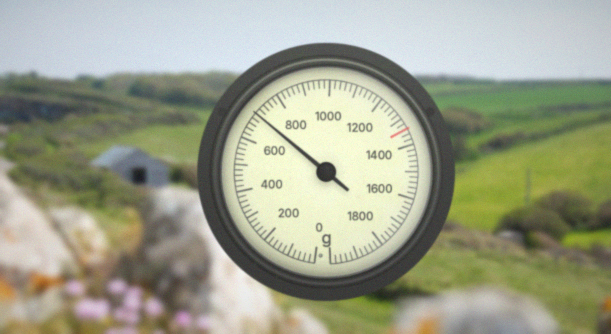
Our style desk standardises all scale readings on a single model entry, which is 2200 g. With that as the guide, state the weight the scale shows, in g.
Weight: 700 g
